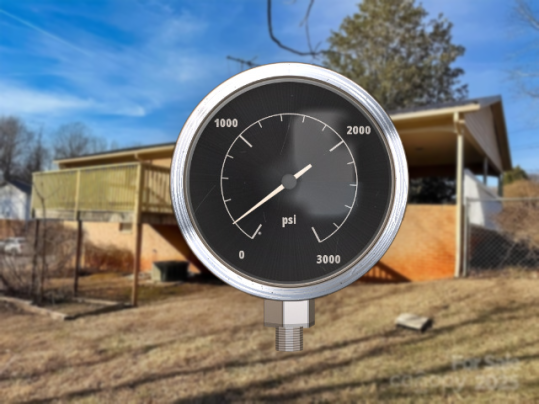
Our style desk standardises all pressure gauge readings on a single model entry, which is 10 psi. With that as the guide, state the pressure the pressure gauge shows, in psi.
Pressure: 200 psi
